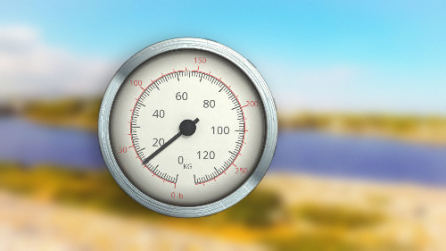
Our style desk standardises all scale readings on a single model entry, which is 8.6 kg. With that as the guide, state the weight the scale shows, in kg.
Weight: 15 kg
